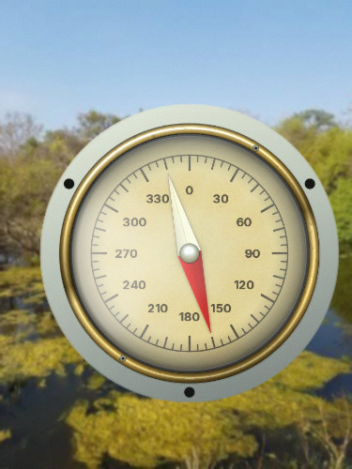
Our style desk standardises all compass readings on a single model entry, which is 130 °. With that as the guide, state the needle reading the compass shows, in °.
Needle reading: 165 °
